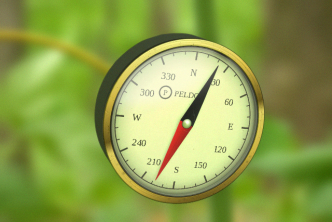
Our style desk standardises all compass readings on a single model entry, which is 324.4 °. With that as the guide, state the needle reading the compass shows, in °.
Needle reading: 200 °
